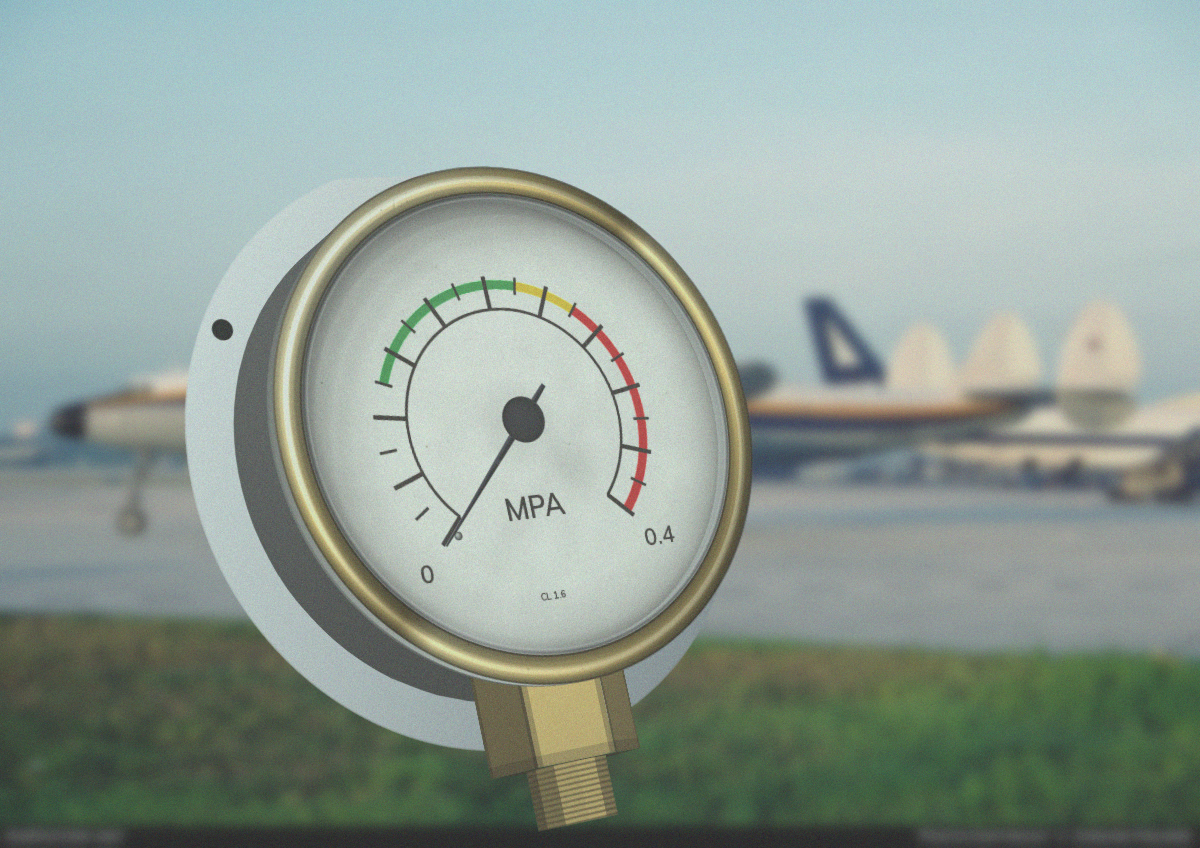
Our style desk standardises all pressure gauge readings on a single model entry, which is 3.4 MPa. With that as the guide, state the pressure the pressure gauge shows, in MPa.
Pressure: 0 MPa
